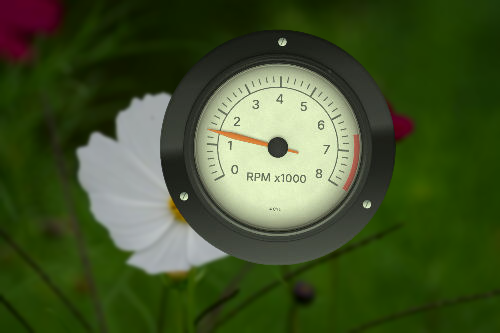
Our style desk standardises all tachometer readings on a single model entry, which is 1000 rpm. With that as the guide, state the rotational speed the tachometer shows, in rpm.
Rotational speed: 1400 rpm
